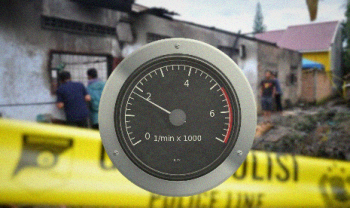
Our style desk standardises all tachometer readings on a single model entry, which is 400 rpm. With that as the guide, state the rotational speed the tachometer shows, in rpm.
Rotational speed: 1800 rpm
